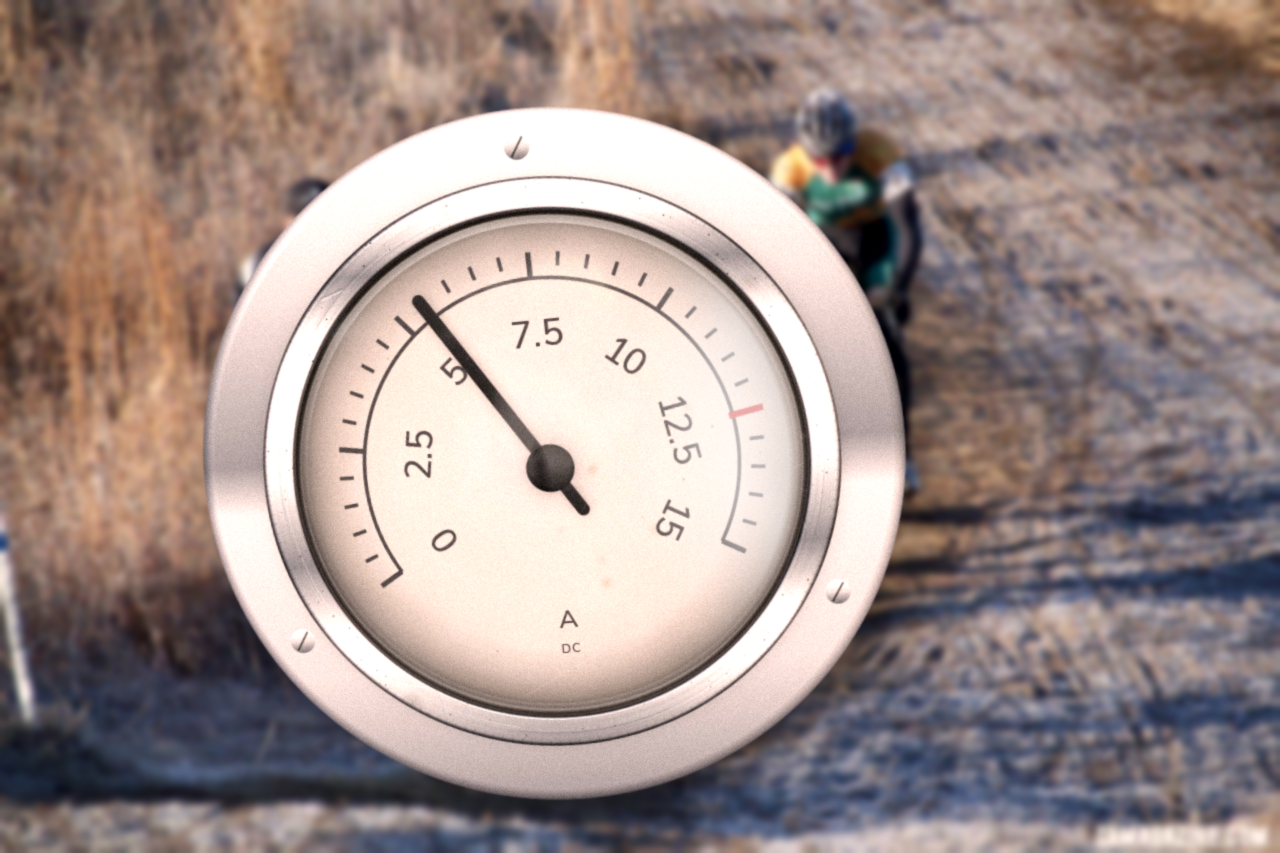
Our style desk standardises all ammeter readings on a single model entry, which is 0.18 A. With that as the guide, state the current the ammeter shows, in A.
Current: 5.5 A
